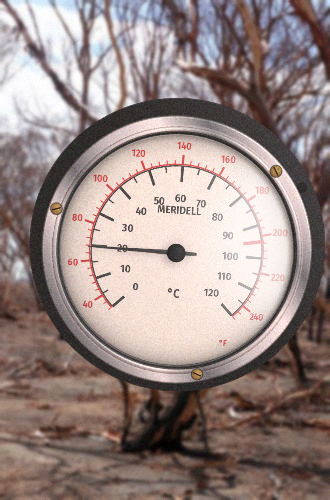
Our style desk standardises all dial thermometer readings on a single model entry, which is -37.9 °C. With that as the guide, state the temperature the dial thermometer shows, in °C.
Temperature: 20 °C
